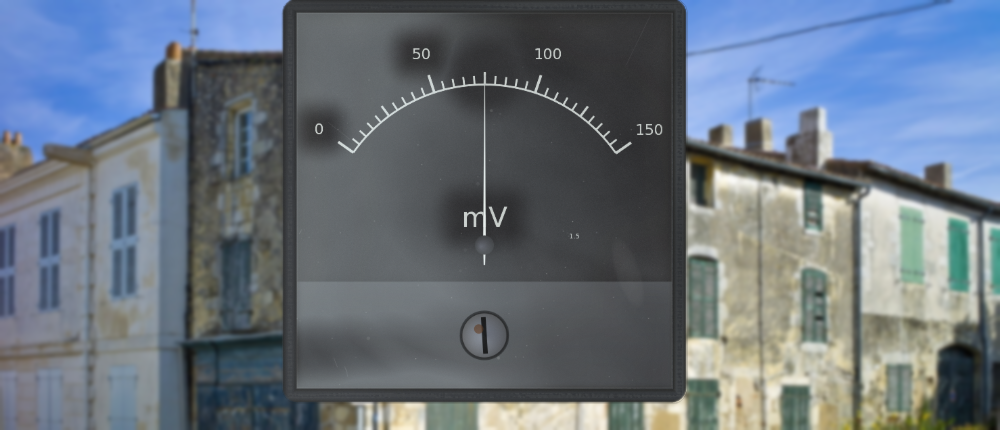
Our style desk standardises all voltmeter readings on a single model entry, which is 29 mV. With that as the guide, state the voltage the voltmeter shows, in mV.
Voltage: 75 mV
